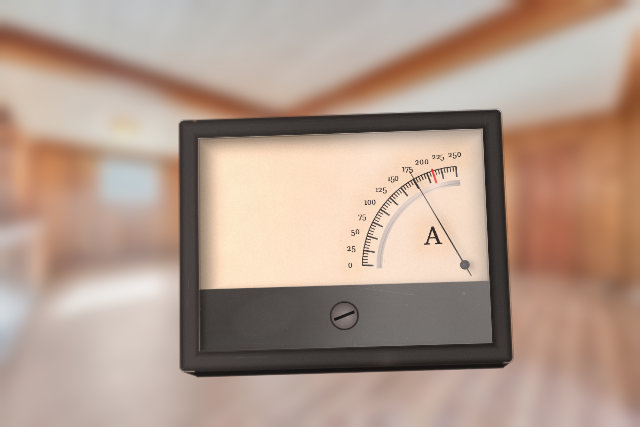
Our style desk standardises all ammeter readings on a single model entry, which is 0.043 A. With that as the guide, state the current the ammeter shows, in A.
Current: 175 A
